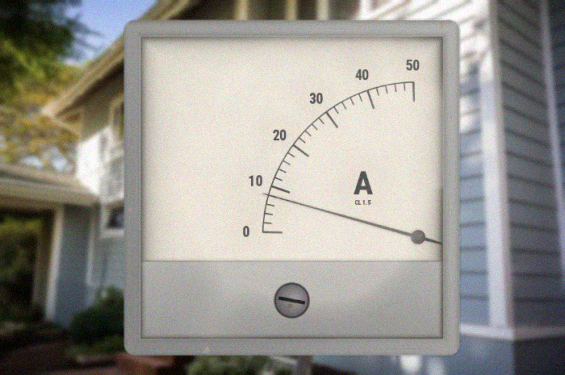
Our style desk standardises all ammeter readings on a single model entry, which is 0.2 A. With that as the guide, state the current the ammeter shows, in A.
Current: 8 A
